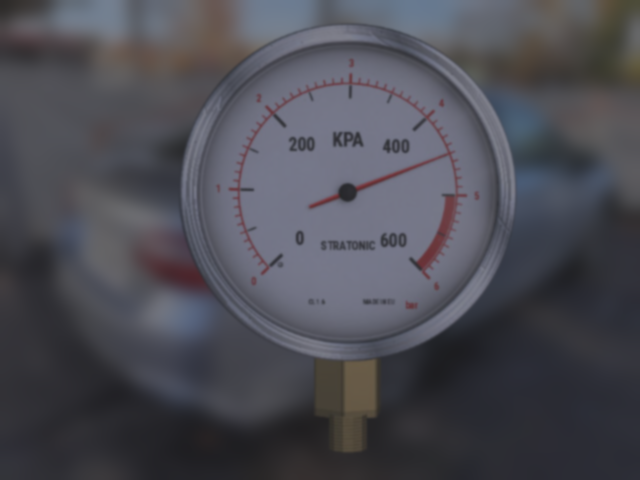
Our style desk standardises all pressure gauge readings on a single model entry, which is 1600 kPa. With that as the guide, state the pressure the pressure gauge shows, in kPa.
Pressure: 450 kPa
